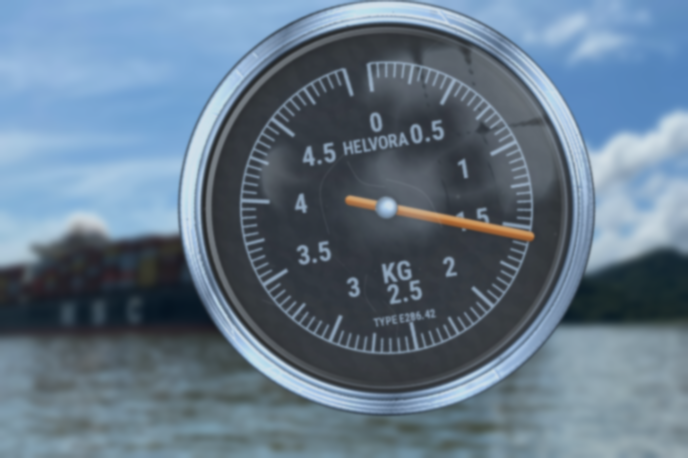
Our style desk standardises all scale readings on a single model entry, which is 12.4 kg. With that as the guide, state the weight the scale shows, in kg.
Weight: 1.55 kg
